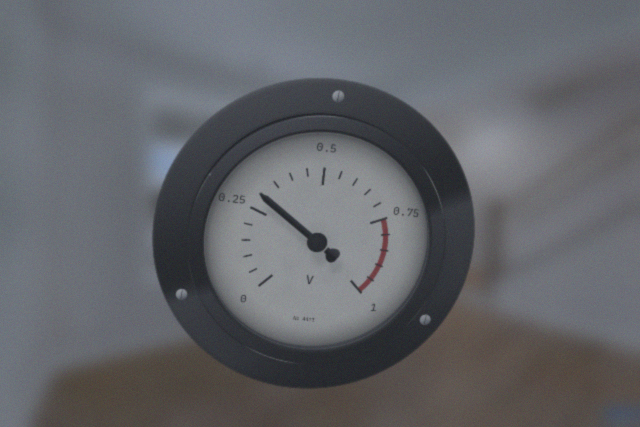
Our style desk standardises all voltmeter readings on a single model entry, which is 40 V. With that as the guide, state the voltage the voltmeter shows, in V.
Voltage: 0.3 V
